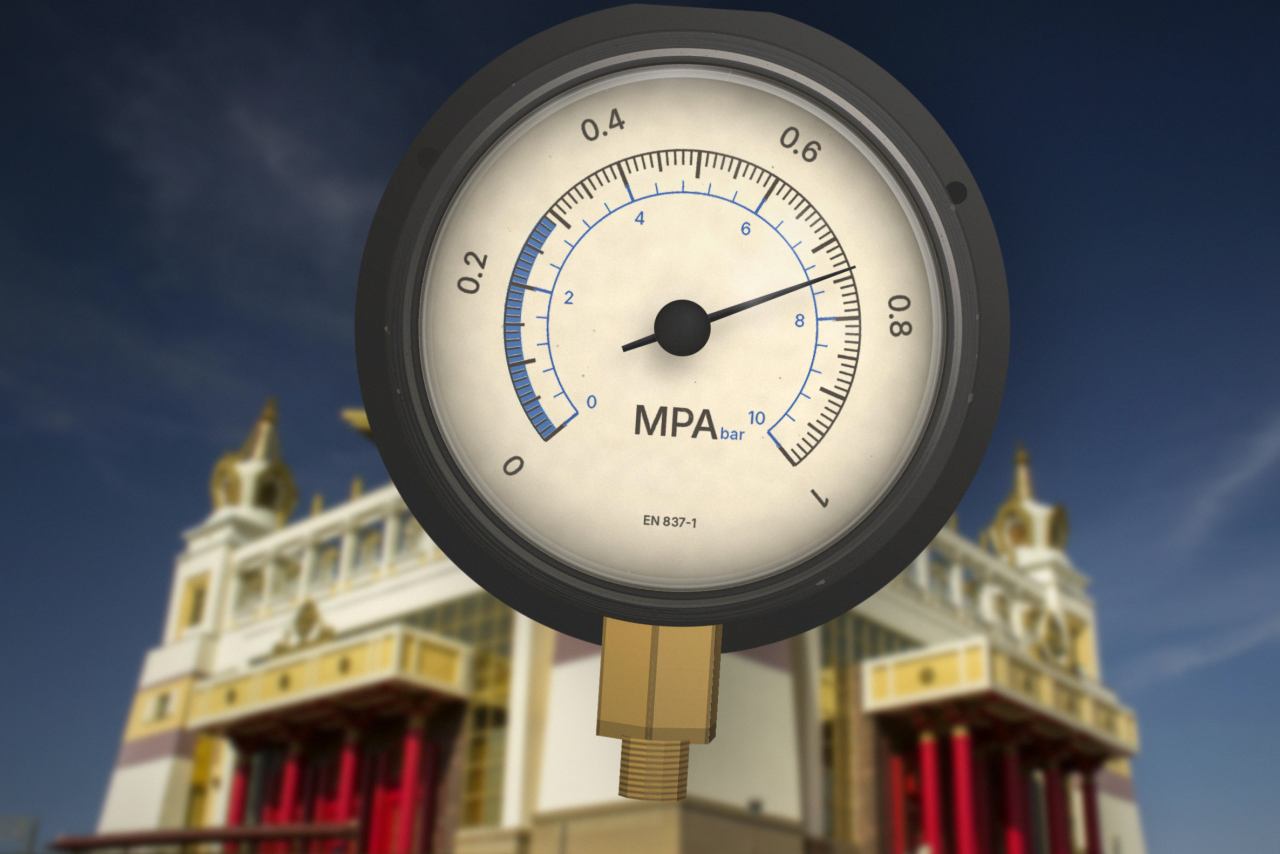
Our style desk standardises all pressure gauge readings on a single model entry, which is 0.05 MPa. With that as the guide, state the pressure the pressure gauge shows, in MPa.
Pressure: 0.74 MPa
